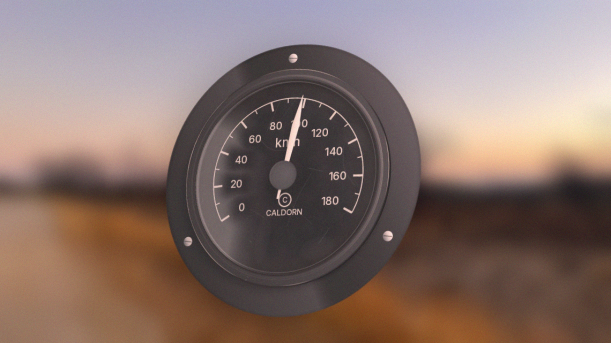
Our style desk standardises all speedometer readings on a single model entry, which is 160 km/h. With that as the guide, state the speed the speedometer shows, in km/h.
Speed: 100 km/h
